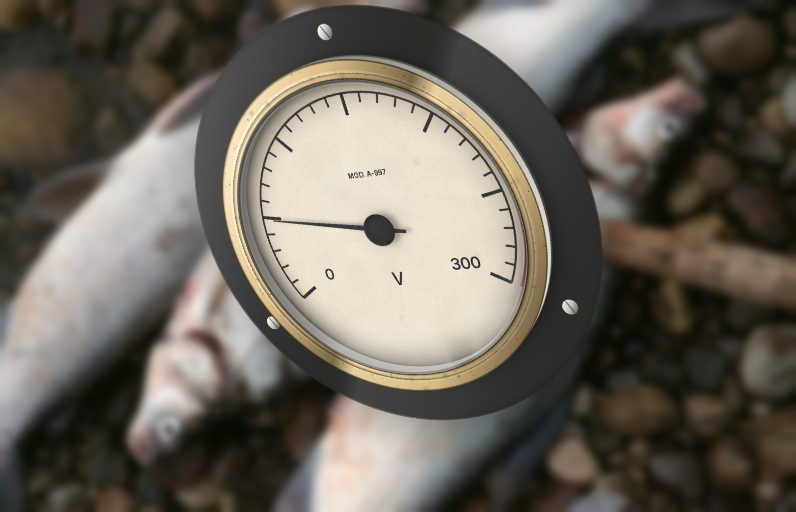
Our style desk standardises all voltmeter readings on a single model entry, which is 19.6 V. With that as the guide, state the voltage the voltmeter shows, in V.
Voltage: 50 V
